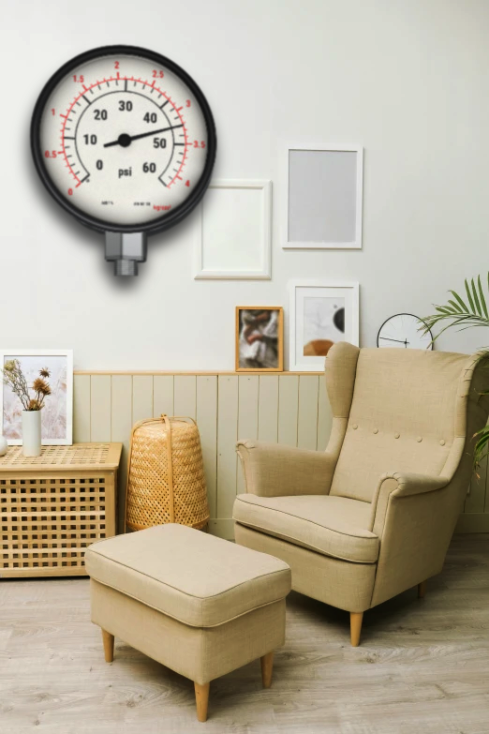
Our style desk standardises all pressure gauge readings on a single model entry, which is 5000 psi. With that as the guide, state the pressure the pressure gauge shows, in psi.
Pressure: 46 psi
